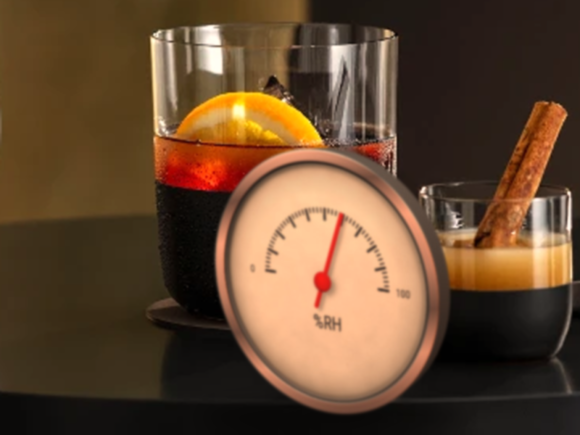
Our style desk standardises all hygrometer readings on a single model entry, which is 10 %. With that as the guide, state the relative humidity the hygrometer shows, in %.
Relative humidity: 60 %
